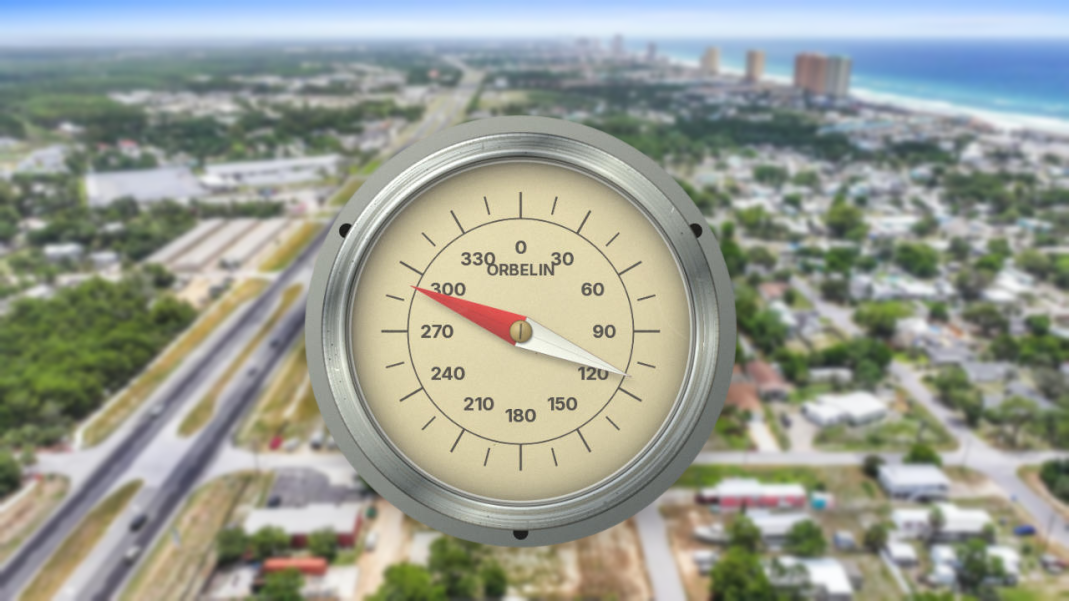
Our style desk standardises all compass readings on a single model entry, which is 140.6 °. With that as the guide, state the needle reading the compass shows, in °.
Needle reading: 292.5 °
